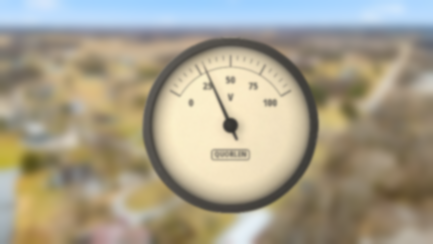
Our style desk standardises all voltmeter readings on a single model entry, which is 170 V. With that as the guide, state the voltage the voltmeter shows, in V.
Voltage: 30 V
